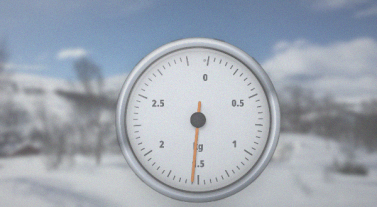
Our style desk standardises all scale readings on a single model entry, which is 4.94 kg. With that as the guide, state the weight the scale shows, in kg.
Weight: 1.55 kg
